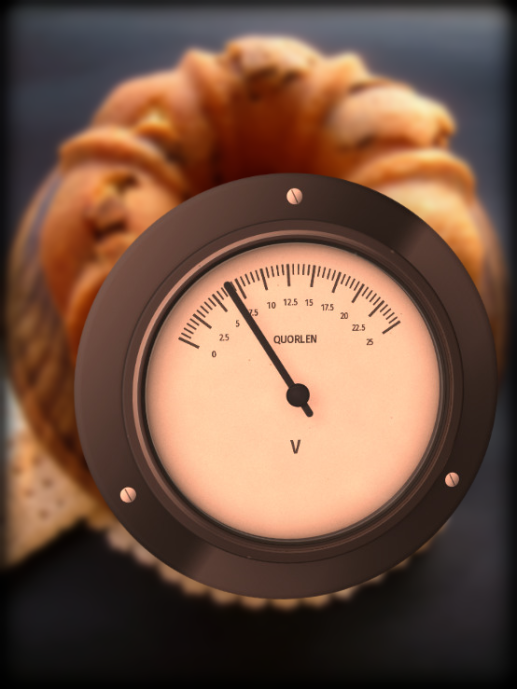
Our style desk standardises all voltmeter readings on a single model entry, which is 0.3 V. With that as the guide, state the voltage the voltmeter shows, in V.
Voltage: 6.5 V
